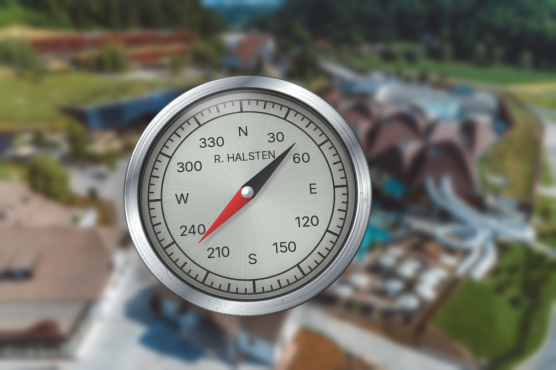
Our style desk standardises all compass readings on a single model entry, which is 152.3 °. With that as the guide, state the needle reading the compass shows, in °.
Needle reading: 227.5 °
